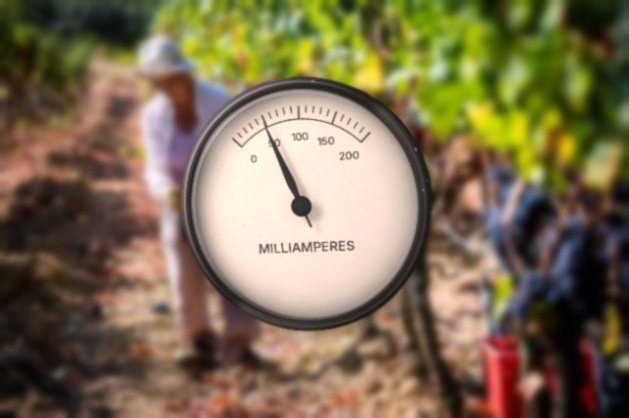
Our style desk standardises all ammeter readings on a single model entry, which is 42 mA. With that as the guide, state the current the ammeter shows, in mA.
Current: 50 mA
